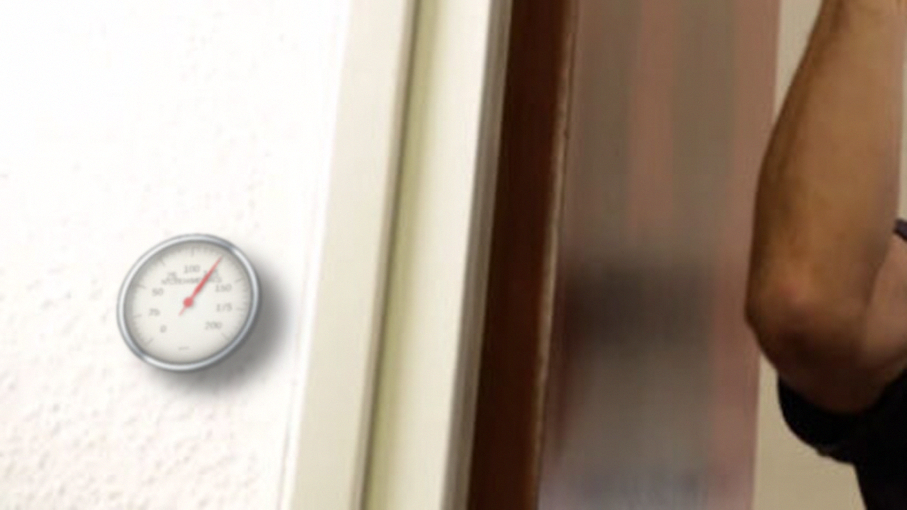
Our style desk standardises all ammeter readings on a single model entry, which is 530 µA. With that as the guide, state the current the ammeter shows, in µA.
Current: 125 µA
